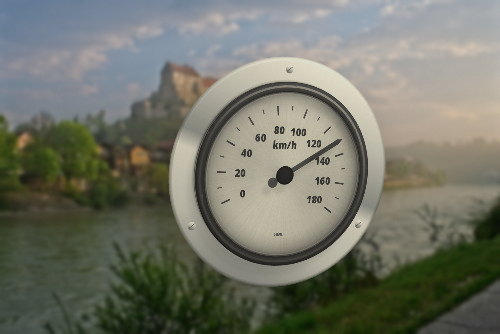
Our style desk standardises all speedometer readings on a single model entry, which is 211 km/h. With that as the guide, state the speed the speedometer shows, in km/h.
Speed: 130 km/h
